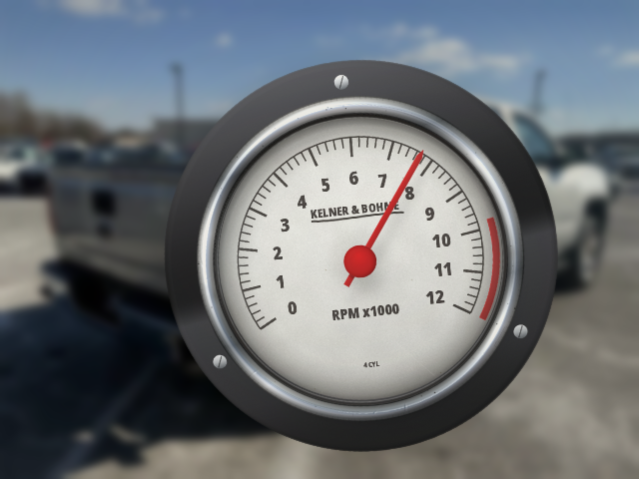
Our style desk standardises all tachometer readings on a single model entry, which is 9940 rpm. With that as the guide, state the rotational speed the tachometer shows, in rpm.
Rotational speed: 7700 rpm
